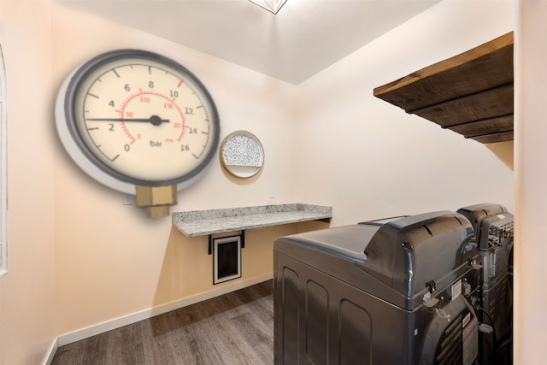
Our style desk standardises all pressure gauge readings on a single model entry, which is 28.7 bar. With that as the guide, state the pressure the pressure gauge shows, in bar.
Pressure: 2.5 bar
